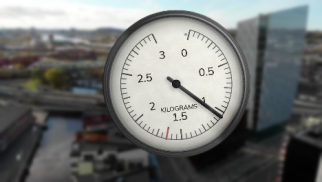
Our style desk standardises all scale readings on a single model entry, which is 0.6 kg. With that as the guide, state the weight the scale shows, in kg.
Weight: 1.05 kg
